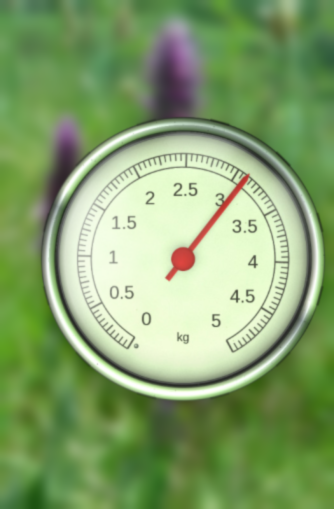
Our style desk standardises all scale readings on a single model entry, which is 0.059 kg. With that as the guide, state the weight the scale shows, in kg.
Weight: 3.1 kg
